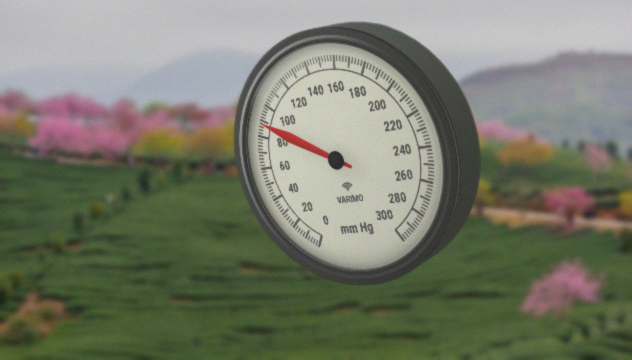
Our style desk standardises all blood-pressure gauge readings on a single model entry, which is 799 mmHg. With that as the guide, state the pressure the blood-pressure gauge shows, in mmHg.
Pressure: 90 mmHg
